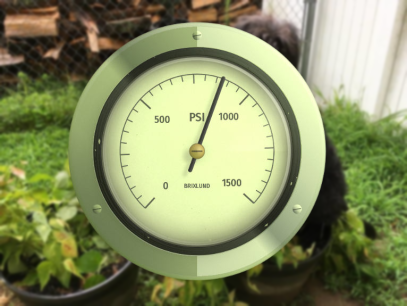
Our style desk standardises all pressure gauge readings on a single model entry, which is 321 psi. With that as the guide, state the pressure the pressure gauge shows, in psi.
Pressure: 875 psi
